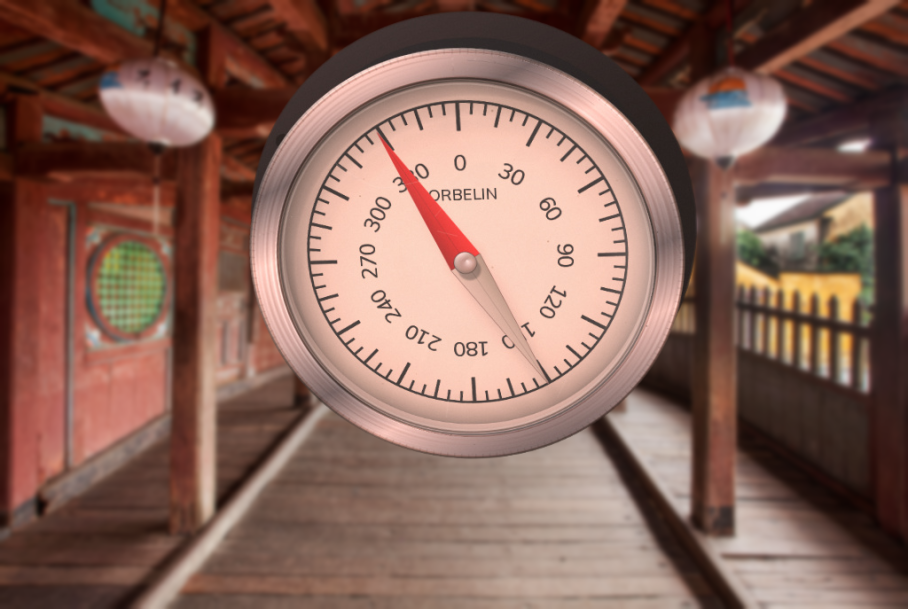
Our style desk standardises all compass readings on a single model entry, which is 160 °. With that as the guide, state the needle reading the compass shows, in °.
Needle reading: 330 °
